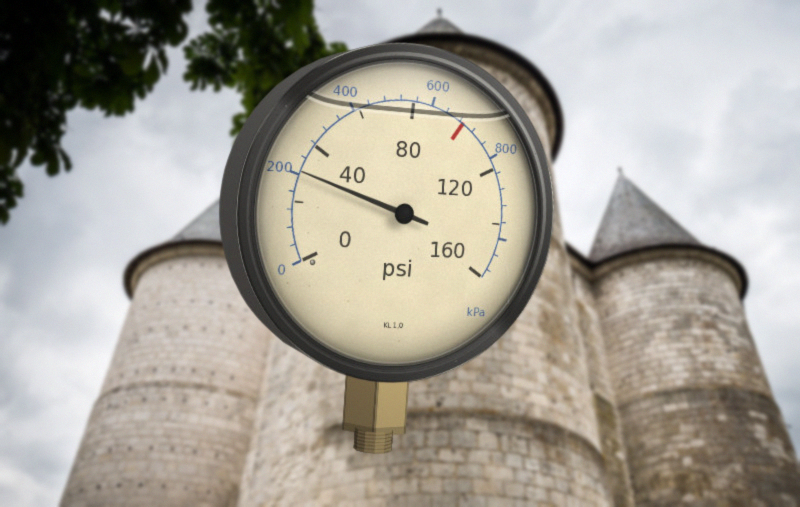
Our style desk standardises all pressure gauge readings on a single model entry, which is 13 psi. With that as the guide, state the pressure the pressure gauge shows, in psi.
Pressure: 30 psi
